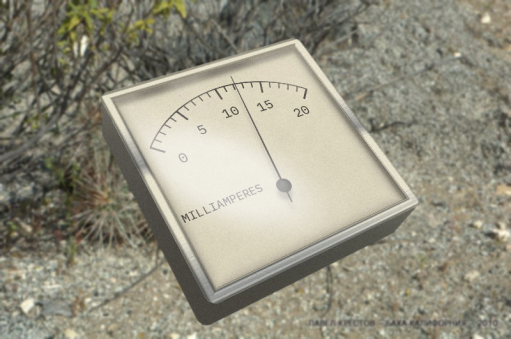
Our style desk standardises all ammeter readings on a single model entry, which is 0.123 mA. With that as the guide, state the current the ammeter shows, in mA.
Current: 12 mA
